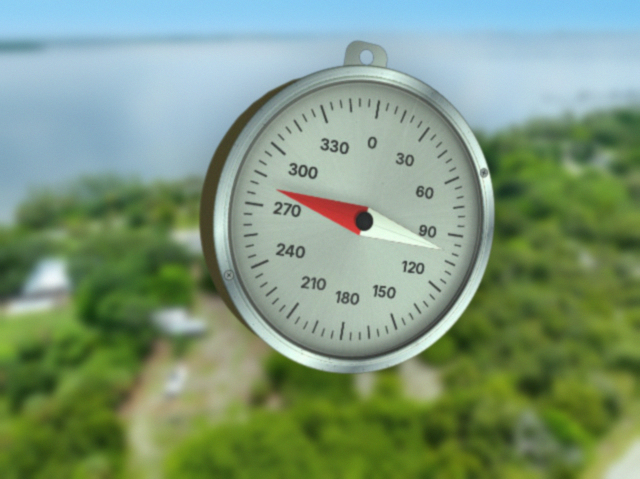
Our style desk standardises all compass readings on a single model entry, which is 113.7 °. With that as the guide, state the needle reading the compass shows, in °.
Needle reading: 280 °
